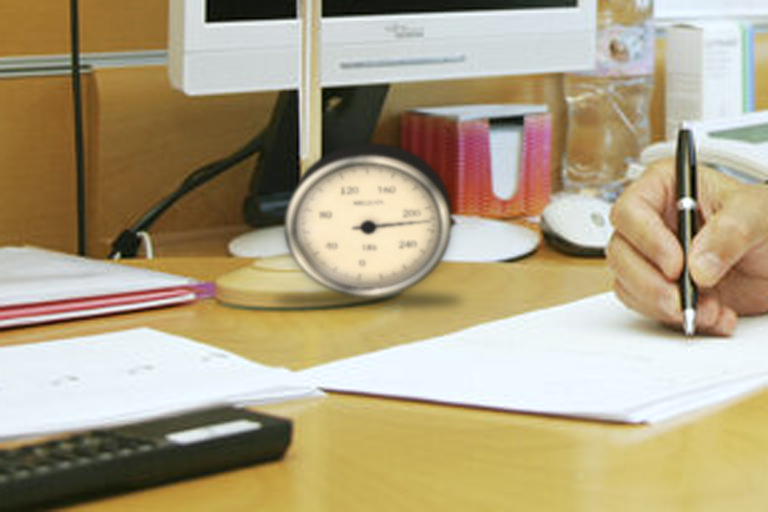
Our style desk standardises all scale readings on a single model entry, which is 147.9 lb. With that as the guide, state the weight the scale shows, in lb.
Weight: 210 lb
